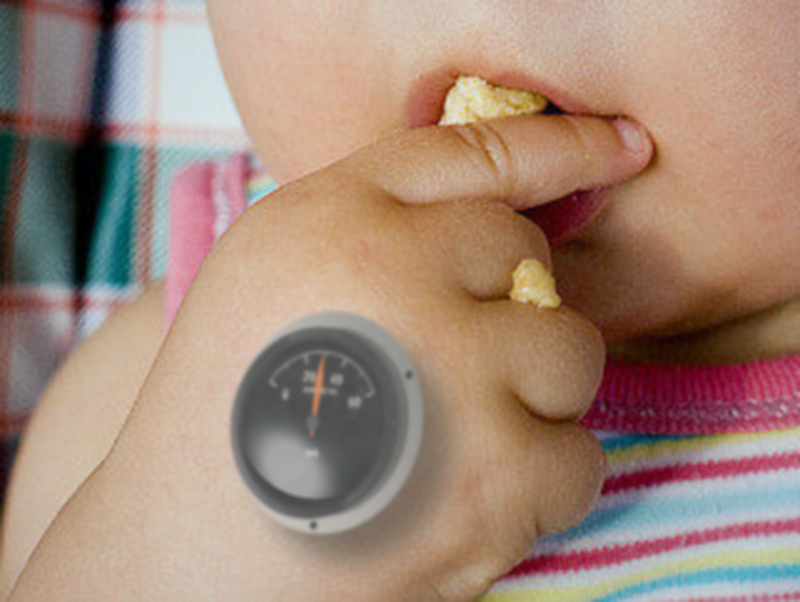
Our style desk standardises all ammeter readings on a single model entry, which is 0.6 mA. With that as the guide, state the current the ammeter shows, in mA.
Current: 30 mA
